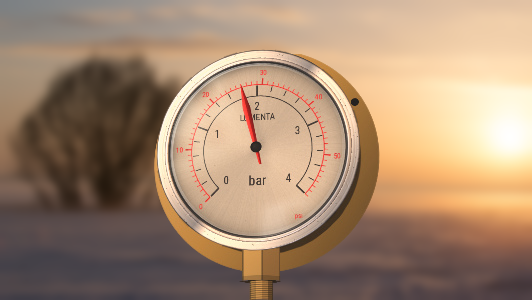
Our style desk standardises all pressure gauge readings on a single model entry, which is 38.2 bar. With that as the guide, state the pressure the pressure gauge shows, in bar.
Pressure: 1.8 bar
